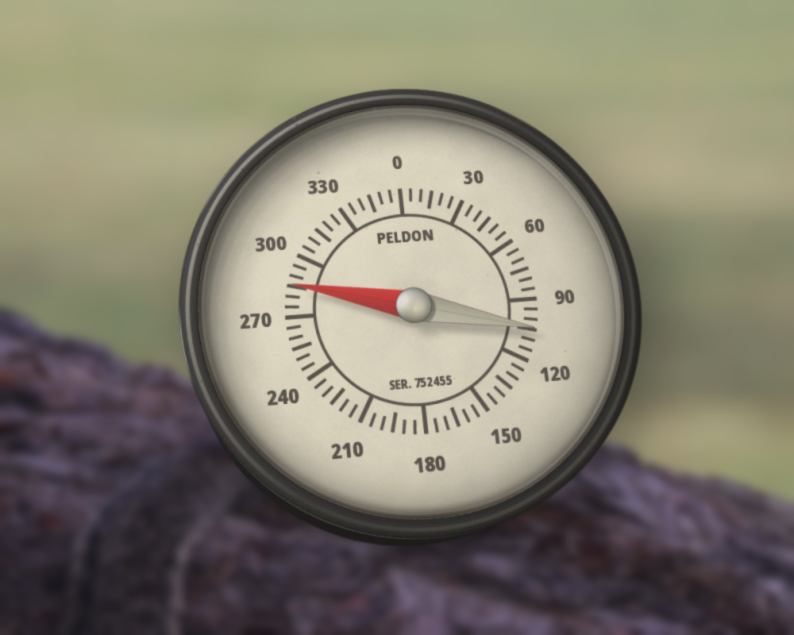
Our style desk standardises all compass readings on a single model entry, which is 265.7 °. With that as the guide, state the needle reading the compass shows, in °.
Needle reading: 285 °
